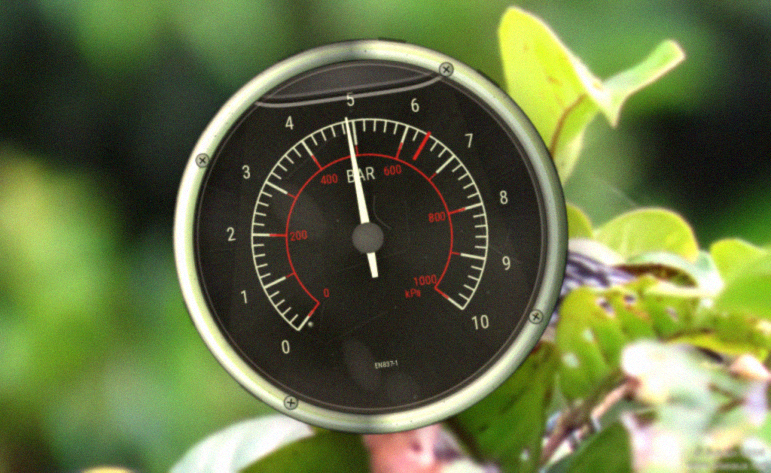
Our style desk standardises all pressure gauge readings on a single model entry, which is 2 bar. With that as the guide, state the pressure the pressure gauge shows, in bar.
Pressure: 4.9 bar
